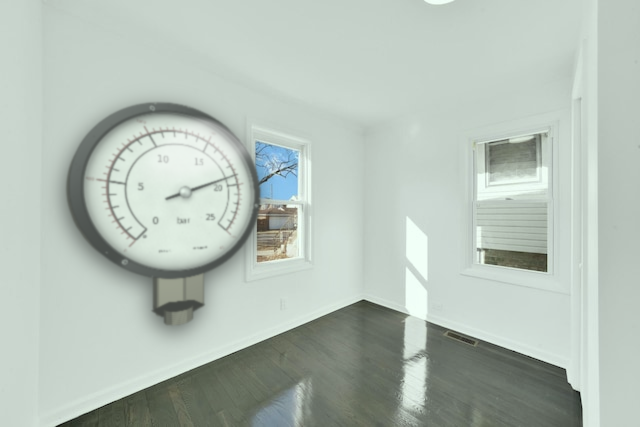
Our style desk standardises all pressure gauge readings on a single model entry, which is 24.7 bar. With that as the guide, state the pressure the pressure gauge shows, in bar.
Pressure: 19 bar
